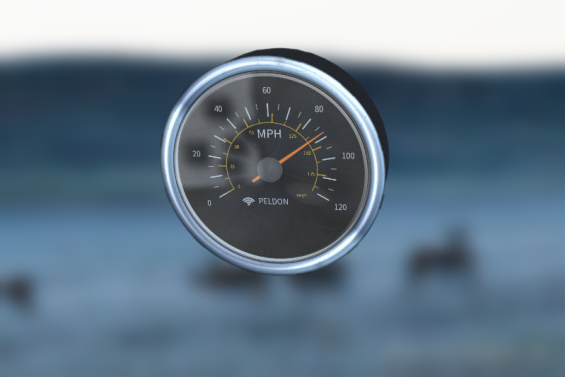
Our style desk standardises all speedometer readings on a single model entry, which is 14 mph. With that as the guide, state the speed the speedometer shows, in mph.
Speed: 87.5 mph
